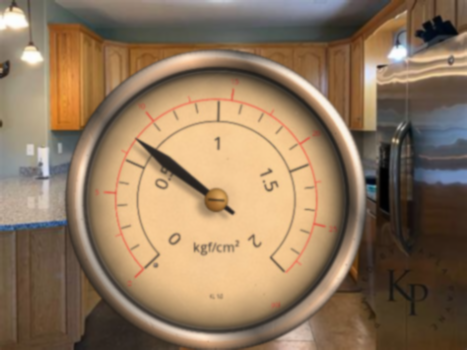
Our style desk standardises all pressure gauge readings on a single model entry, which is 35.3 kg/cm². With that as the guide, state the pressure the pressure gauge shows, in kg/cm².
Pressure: 0.6 kg/cm²
